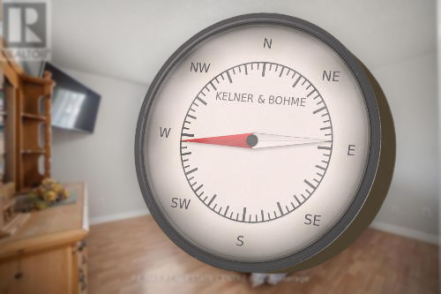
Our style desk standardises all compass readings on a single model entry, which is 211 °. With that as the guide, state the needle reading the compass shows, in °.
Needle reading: 265 °
